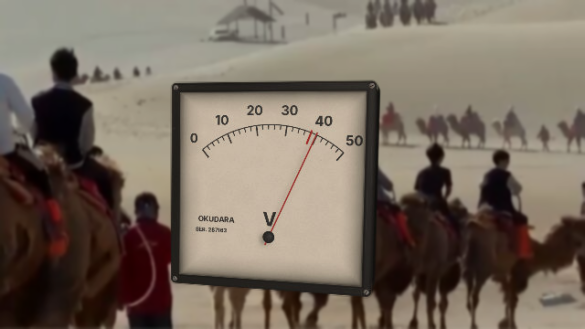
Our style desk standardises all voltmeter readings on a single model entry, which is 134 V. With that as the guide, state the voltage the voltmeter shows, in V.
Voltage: 40 V
